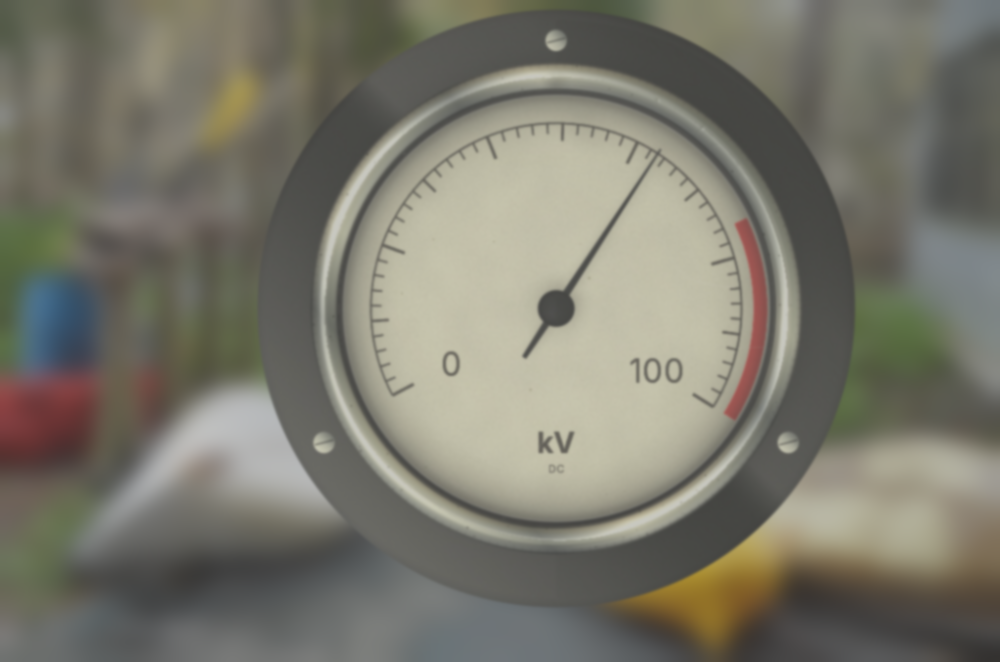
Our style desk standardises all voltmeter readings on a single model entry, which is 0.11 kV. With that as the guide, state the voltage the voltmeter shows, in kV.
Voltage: 63 kV
